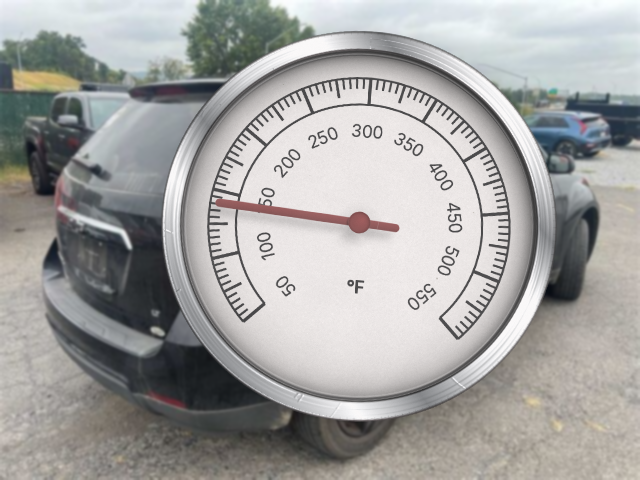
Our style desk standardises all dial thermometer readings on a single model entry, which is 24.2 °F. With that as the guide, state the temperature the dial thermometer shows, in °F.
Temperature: 140 °F
